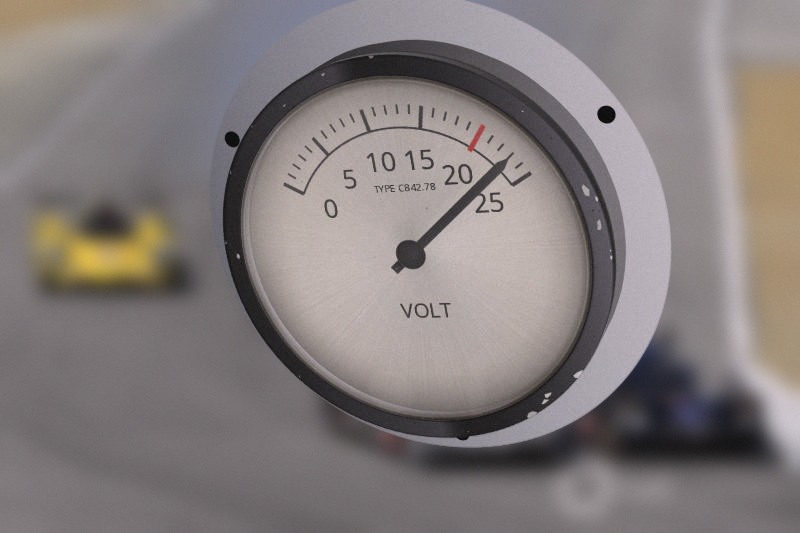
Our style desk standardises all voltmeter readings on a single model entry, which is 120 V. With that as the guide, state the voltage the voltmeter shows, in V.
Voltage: 23 V
